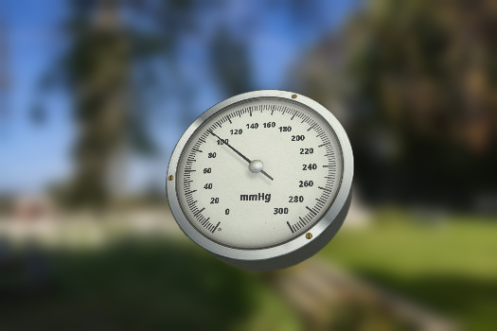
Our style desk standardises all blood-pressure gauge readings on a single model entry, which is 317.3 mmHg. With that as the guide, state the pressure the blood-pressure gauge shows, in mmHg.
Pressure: 100 mmHg
